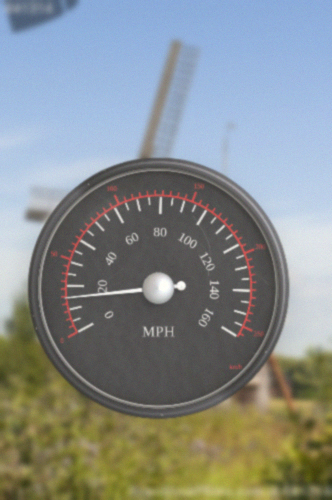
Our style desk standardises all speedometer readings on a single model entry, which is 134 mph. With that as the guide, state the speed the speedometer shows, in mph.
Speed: 15 mph
